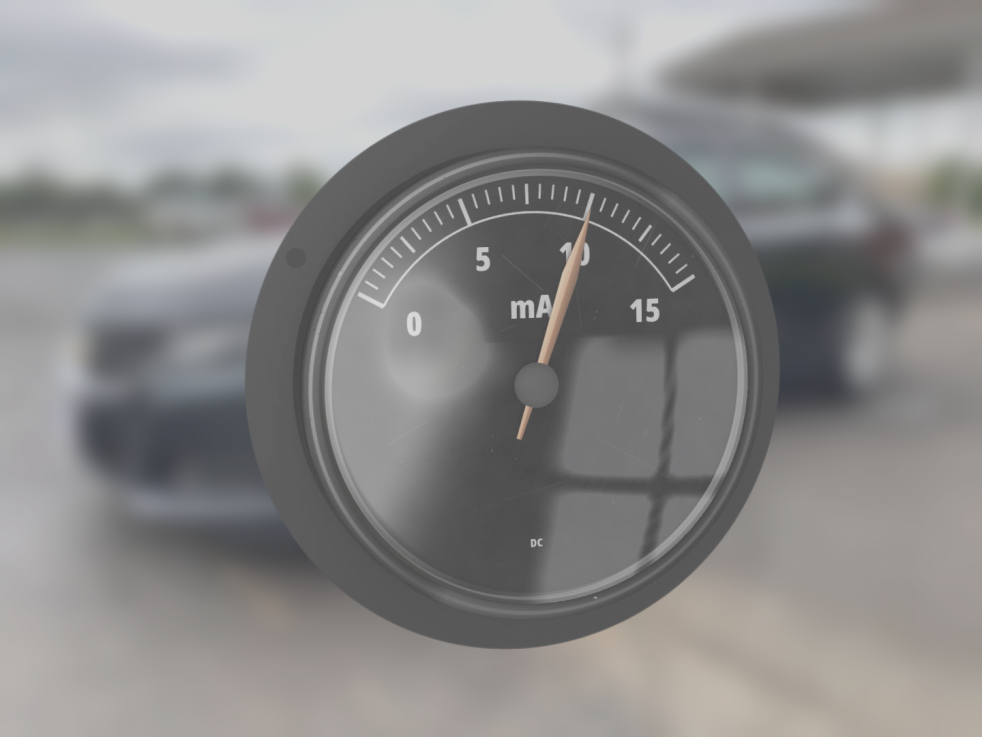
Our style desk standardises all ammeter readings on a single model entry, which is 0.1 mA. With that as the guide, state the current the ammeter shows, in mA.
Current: 10 mA
